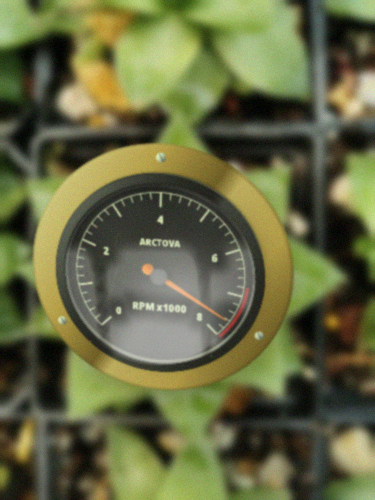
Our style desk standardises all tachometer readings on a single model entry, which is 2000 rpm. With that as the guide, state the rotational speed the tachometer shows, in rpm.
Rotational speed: 7600 rpm
